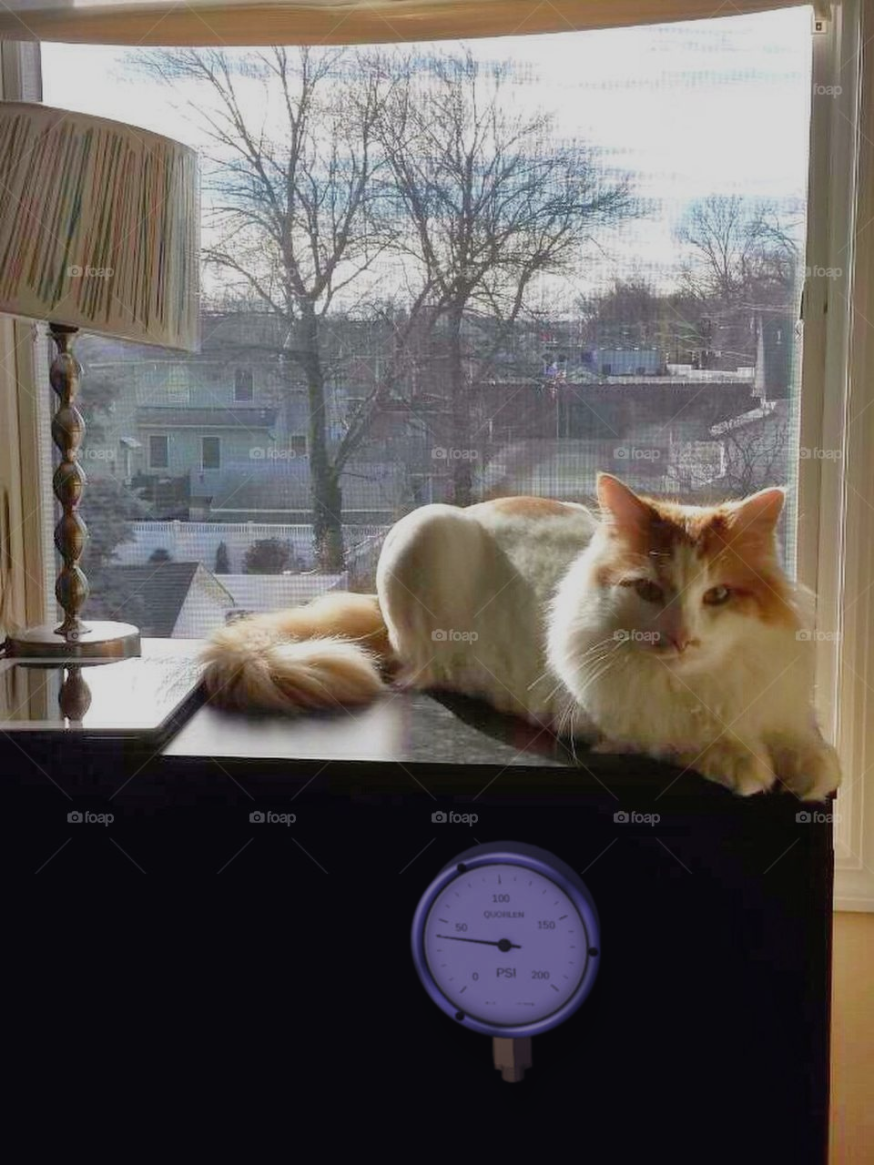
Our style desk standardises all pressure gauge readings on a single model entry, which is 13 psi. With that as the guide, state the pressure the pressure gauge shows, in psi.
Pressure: 40 psi
